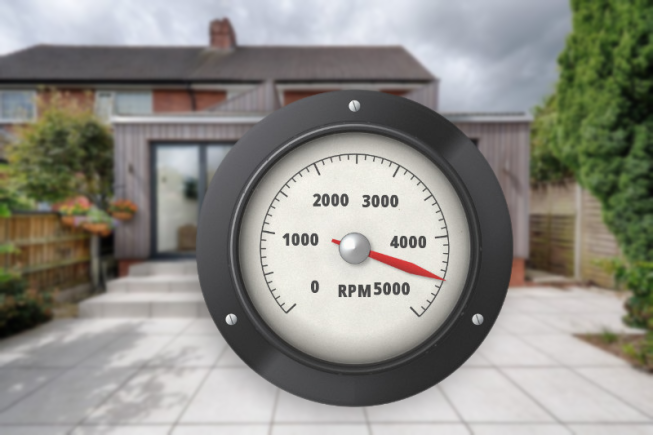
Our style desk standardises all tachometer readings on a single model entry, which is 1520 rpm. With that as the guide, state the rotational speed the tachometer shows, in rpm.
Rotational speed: 4500 rpm
